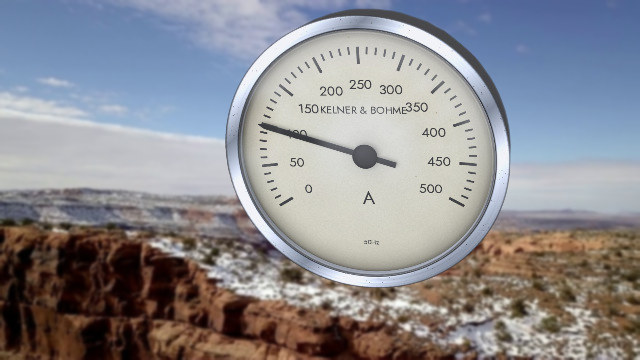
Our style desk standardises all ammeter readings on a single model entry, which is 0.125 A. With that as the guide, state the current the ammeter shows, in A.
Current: 100 A
